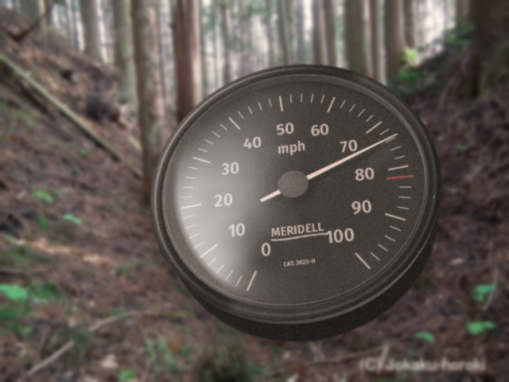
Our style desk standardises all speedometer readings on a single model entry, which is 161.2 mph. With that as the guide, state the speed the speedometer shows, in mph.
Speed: 74 mph
